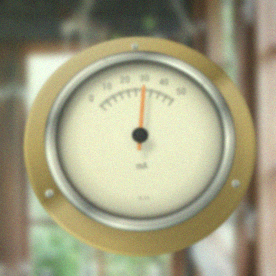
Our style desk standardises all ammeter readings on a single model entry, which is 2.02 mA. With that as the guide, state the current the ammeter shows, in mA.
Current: 30 mA
